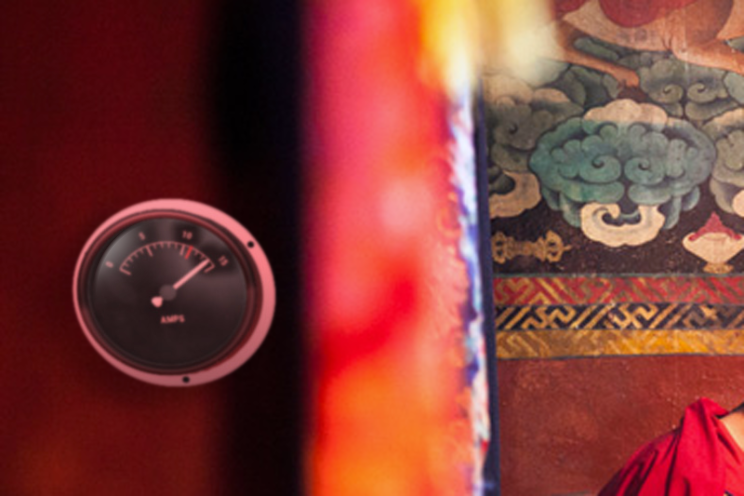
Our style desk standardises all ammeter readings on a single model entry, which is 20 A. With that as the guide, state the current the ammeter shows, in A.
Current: 14 A
